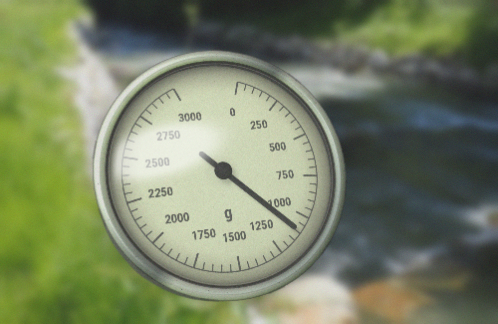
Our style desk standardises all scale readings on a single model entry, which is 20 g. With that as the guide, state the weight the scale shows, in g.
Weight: 1100 g
